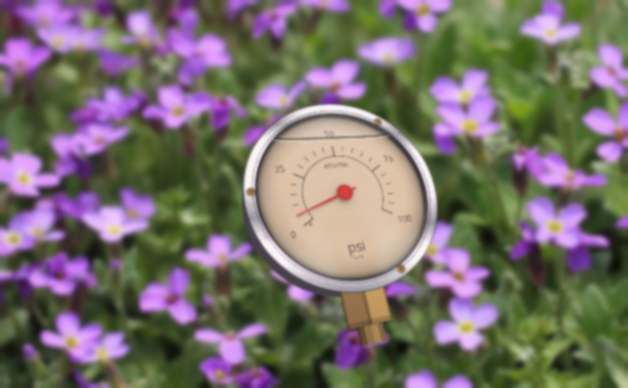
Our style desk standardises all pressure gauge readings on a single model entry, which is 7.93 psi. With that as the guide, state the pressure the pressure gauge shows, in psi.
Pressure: 5 psi
